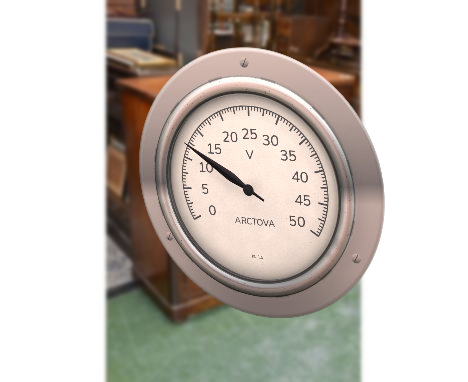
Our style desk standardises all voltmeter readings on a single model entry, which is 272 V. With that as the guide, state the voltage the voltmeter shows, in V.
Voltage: 12.5 V
